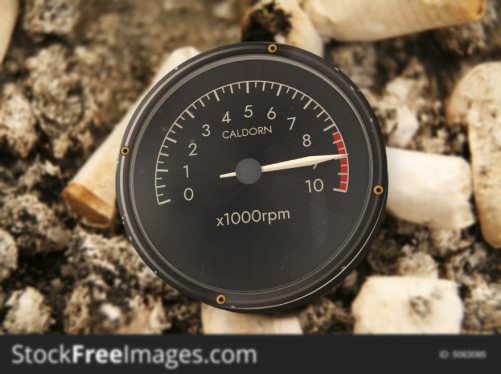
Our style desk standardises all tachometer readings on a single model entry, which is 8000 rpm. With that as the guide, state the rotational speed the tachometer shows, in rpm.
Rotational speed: 9000 rpm
